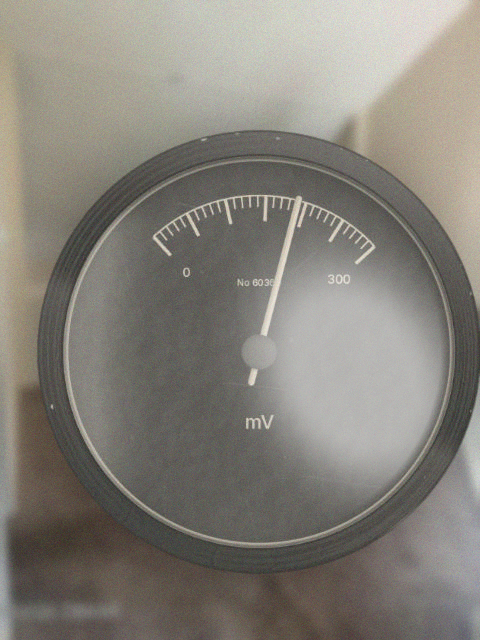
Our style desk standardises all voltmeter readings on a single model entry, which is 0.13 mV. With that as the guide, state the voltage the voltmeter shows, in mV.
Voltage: 190 mV
